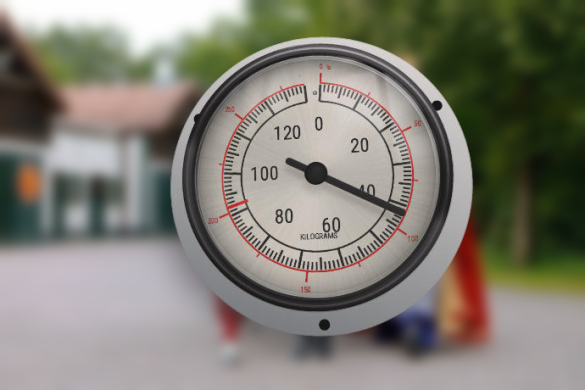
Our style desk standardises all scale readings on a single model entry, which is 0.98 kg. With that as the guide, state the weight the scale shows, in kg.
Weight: 42 kg
